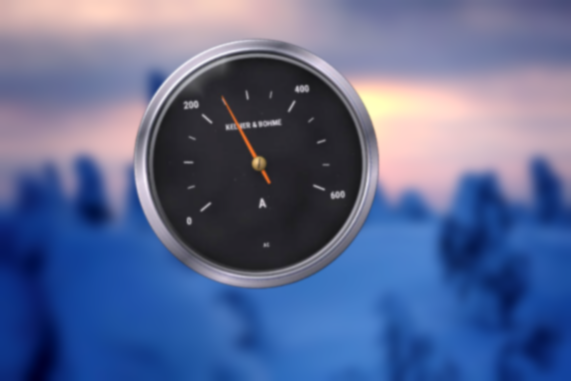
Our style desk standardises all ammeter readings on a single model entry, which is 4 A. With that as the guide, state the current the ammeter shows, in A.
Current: 250 A
